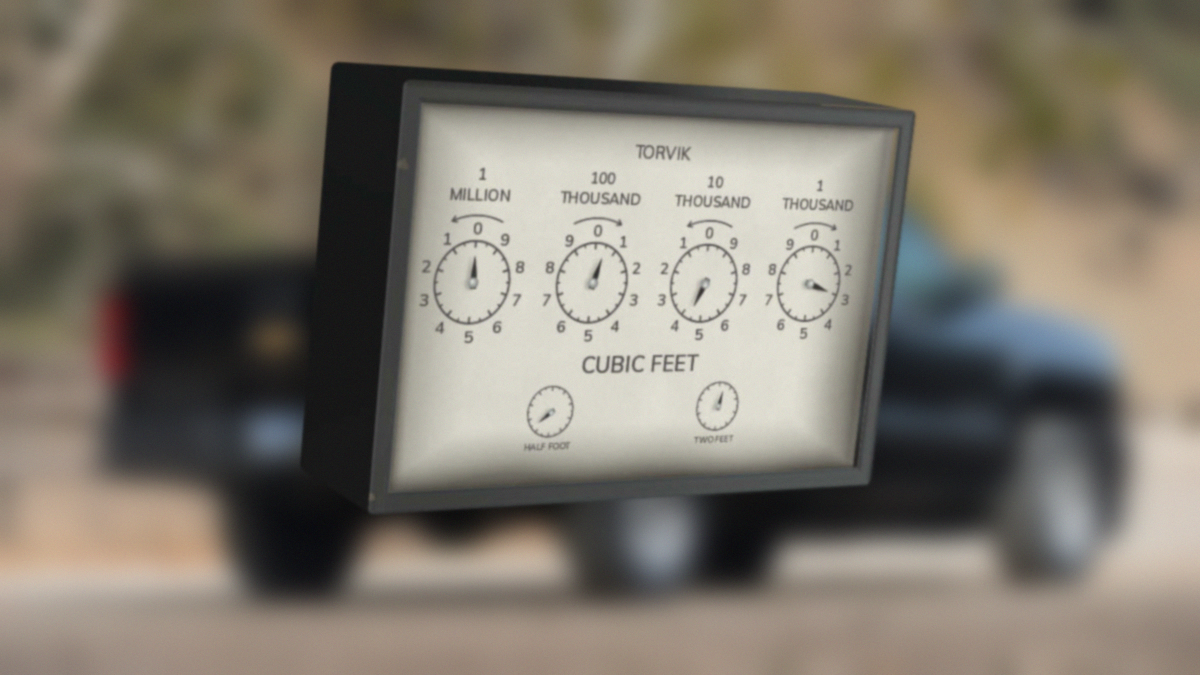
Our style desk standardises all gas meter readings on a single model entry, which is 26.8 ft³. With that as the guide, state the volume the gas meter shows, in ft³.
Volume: 4300 ft³
